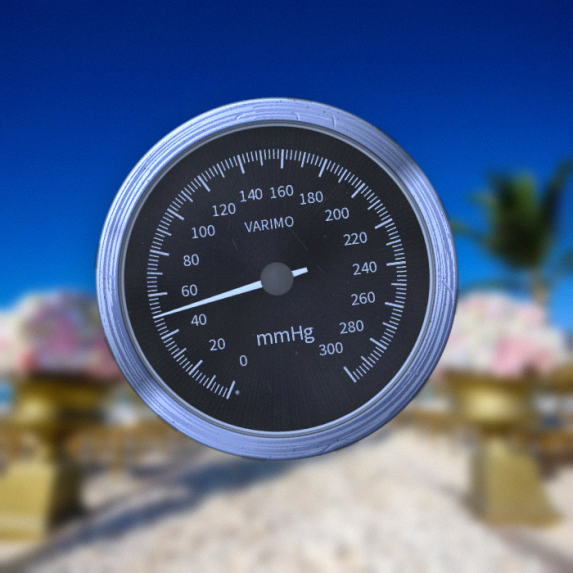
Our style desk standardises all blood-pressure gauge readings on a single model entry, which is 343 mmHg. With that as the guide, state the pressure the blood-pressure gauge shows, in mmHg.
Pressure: 50 mmHg
